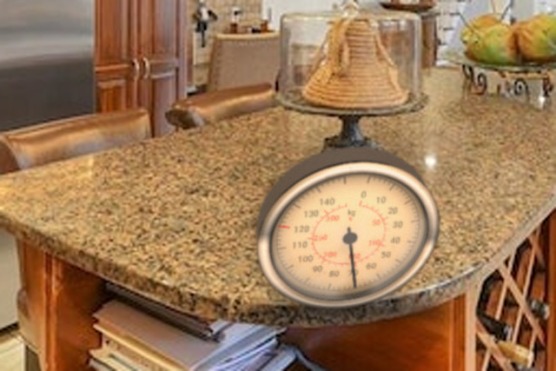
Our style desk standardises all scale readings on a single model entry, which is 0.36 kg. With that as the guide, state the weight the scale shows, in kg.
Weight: 70 kg
